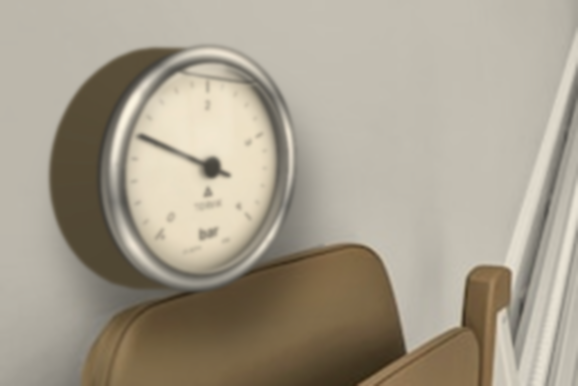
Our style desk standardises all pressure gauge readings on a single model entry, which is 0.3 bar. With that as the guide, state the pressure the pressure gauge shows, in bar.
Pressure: 1 bar
